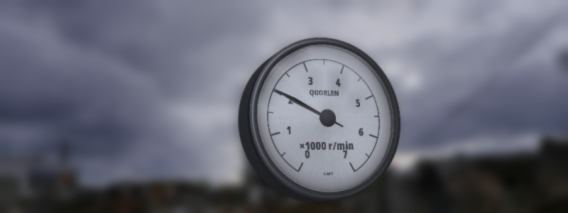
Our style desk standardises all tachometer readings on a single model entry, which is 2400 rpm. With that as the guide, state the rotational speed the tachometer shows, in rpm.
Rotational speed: 2000 rpm
